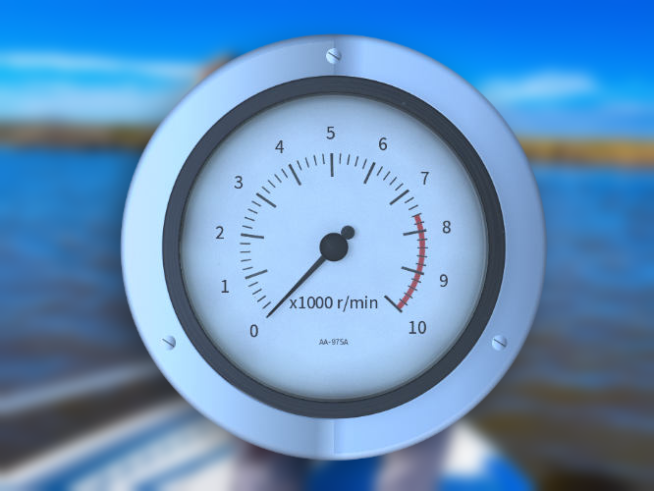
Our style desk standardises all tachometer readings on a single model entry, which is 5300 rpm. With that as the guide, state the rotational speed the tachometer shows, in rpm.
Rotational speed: 0 rpm
